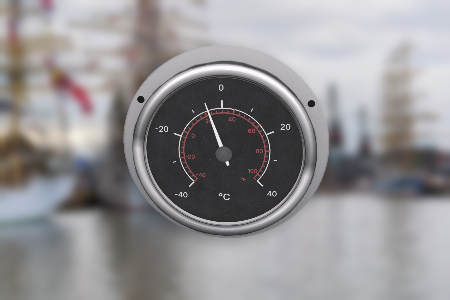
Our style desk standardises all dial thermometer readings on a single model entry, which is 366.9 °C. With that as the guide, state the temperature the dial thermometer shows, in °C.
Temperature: -5 °C
